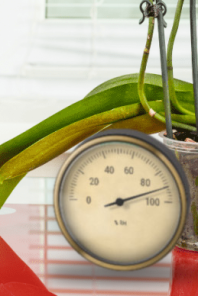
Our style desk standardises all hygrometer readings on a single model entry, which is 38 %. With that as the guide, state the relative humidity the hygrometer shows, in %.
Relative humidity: 90 %
